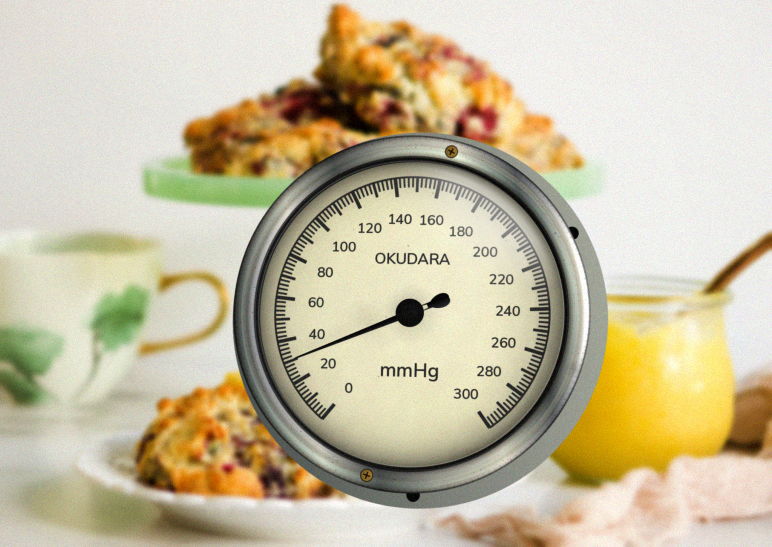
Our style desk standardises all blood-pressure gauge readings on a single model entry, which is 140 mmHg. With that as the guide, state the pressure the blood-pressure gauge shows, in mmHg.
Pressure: 30 mmHg
